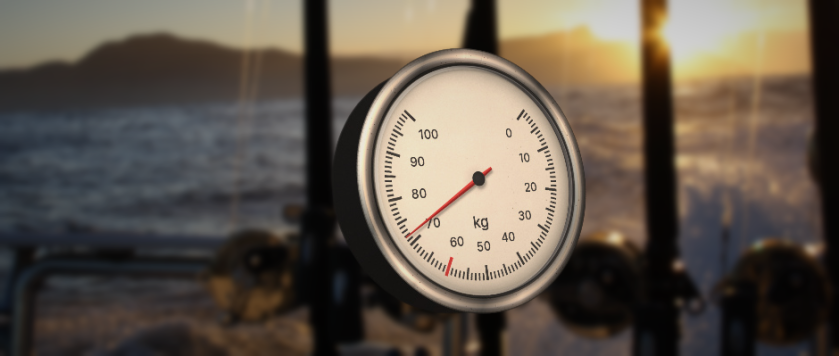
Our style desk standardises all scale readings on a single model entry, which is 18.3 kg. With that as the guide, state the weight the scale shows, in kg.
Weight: 72 kg
